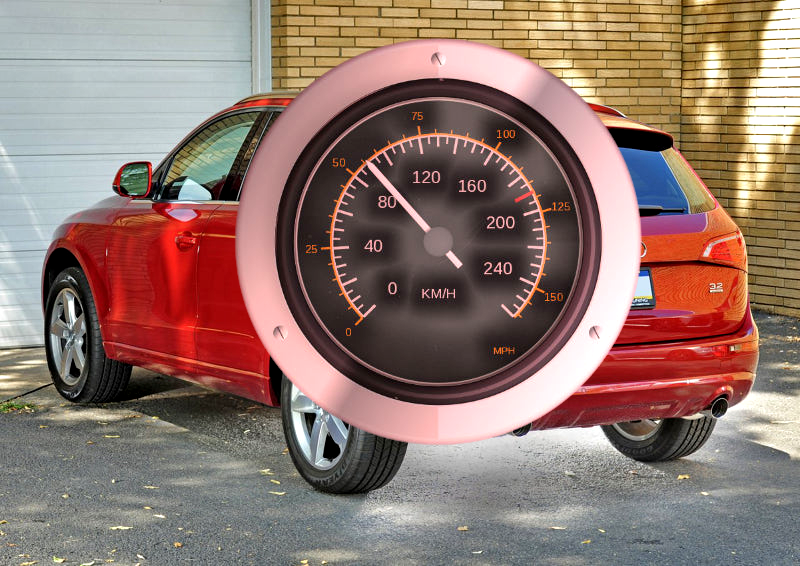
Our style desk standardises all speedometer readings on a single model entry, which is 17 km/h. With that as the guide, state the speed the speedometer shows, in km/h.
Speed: 90 km/h
